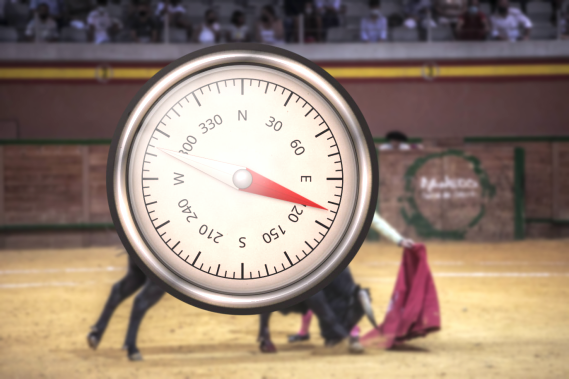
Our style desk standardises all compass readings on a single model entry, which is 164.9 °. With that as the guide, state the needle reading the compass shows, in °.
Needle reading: 110 °
